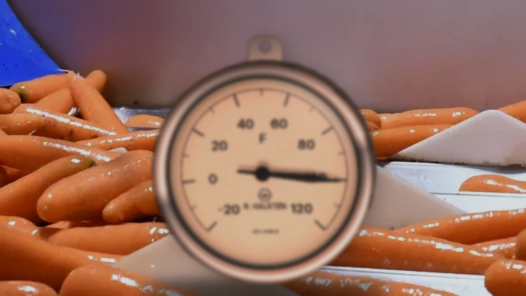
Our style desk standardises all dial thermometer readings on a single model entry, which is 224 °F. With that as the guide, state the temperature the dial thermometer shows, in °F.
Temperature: 100 °F
